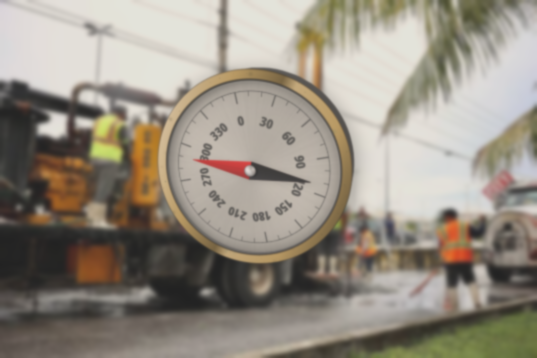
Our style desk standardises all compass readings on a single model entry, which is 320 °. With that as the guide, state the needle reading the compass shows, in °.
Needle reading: 290 °
